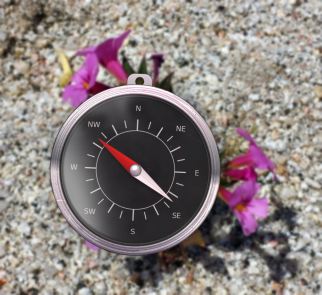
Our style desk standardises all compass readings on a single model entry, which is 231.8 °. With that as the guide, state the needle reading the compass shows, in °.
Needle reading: 307.5 °
